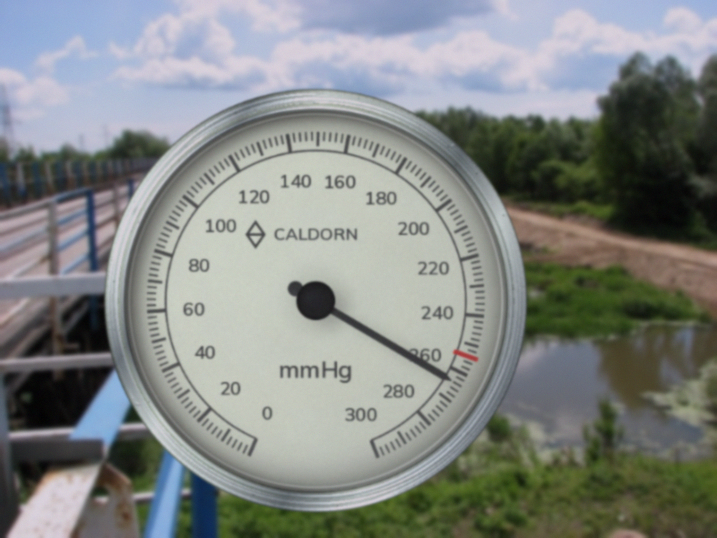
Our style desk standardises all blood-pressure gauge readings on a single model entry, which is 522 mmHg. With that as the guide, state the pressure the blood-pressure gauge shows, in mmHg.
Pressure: 264 mmHg
